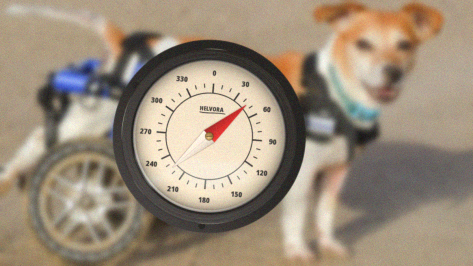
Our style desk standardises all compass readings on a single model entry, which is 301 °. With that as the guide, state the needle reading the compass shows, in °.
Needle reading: 45 °
